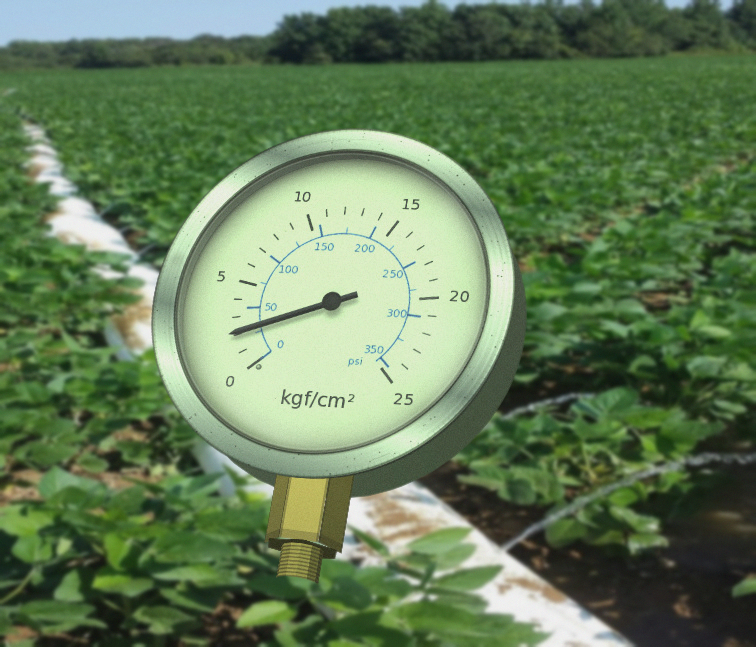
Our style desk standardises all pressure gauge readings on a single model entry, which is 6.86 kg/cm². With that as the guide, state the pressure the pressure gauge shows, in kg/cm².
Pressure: 2 kg/cm²
